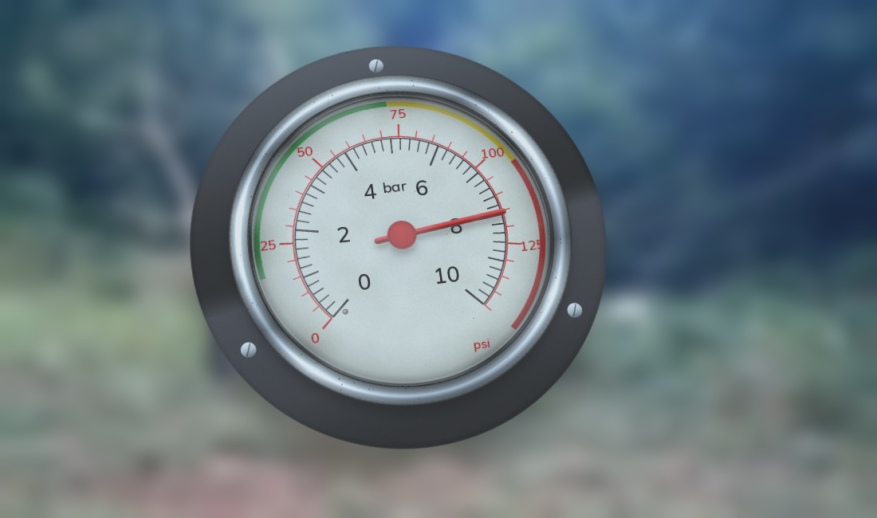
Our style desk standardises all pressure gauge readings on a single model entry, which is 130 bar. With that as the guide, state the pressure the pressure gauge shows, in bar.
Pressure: 8 bar
